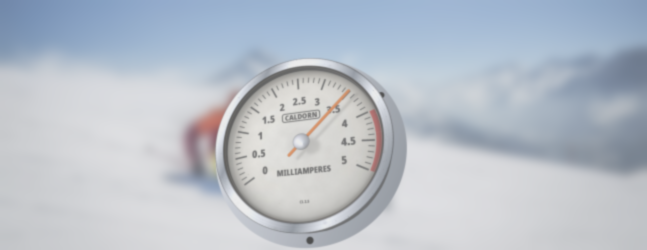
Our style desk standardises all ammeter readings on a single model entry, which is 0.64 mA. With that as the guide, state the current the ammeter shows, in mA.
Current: 3.5 mA
